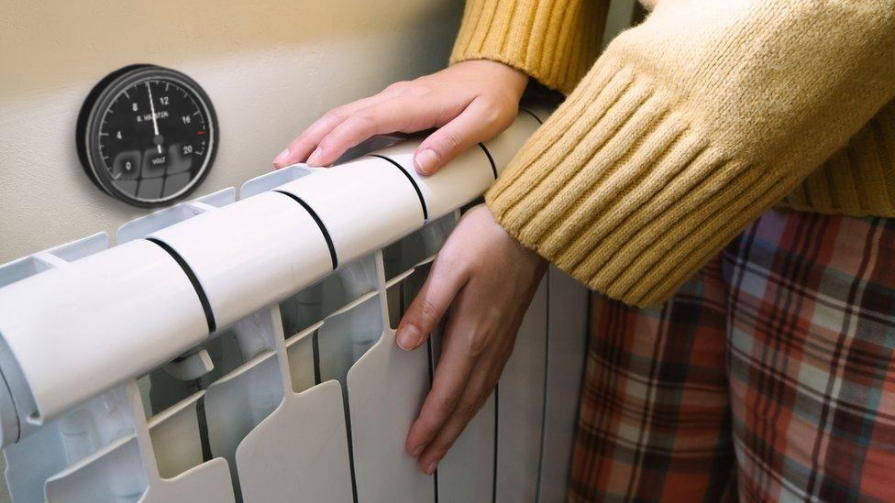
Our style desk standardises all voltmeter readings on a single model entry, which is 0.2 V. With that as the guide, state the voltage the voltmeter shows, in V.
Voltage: 10 V
